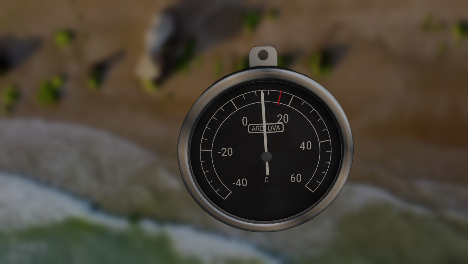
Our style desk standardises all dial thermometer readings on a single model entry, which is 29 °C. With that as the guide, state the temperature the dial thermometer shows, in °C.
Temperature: 10 °C
